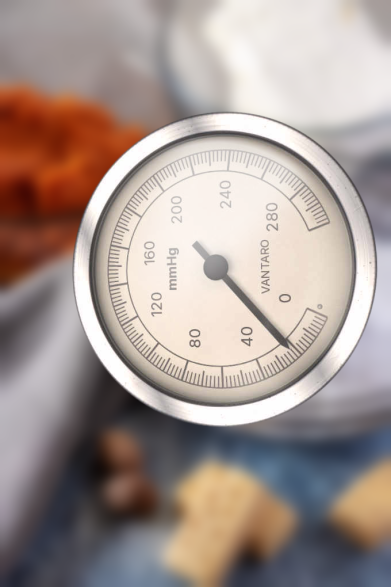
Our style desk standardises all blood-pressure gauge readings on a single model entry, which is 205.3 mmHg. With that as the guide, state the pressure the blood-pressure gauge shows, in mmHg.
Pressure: 22 mmHg
